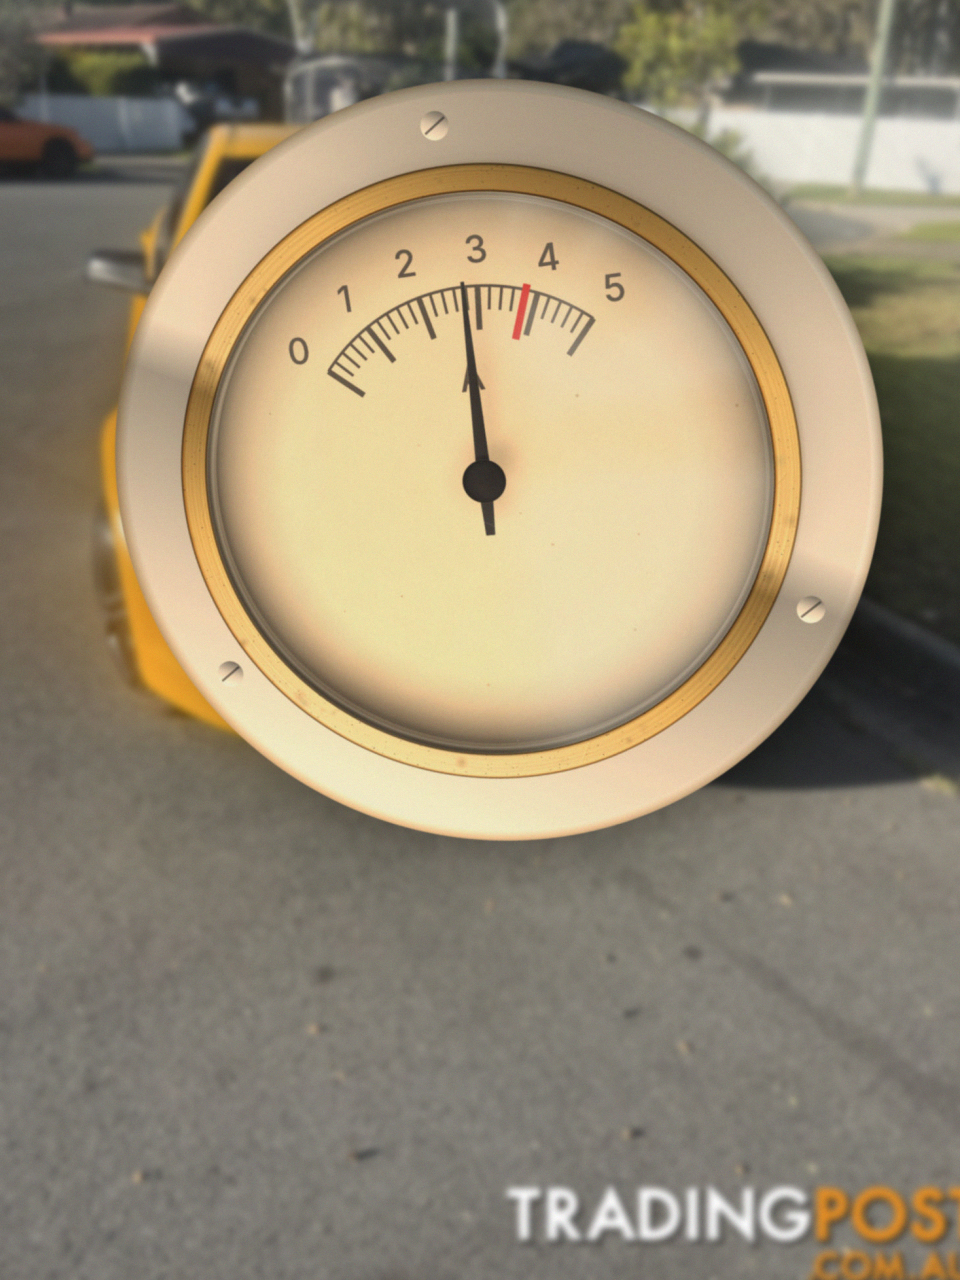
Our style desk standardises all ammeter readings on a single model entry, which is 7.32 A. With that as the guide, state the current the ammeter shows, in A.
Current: 2.8 A
